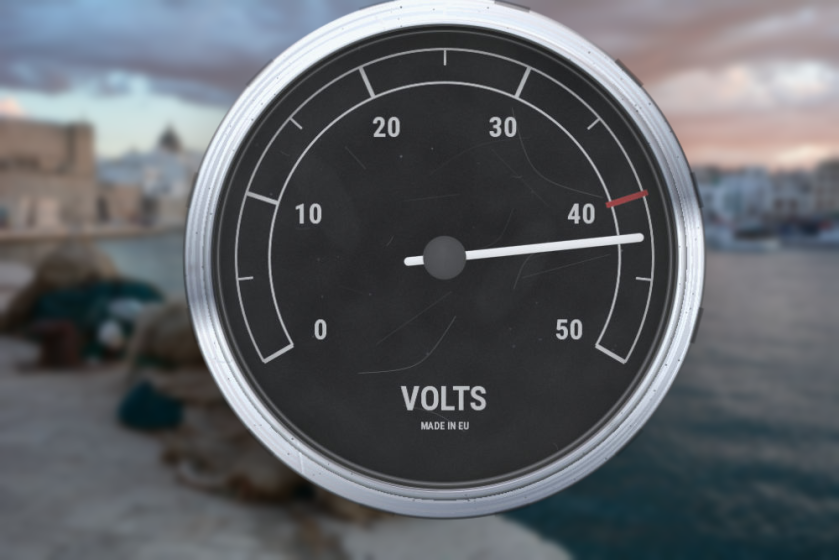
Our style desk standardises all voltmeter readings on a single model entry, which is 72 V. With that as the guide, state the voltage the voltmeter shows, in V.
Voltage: 42.5 V
